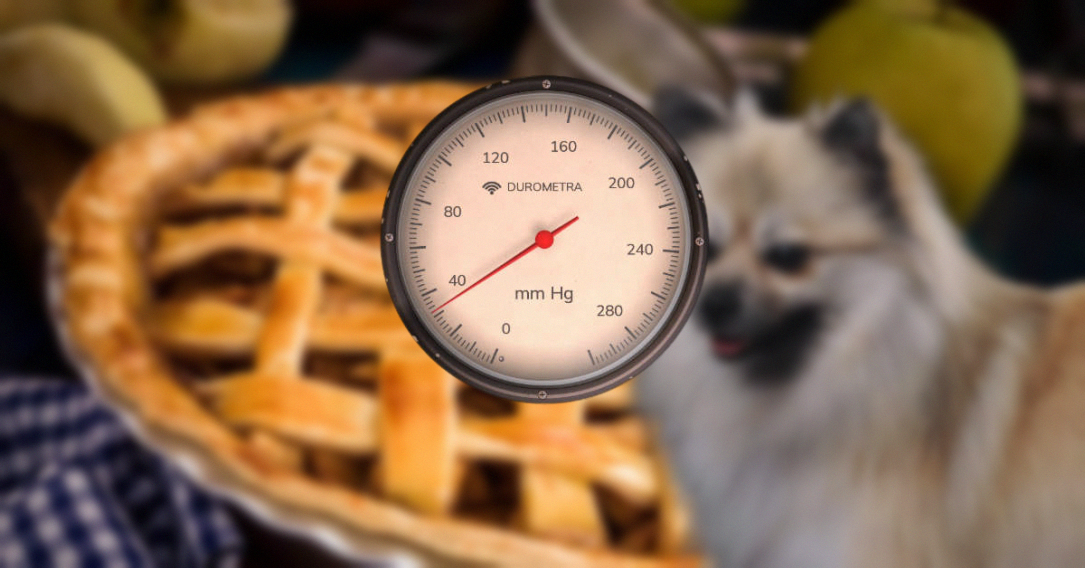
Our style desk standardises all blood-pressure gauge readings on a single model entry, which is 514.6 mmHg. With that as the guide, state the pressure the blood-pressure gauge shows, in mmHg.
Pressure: 32 mmHg
